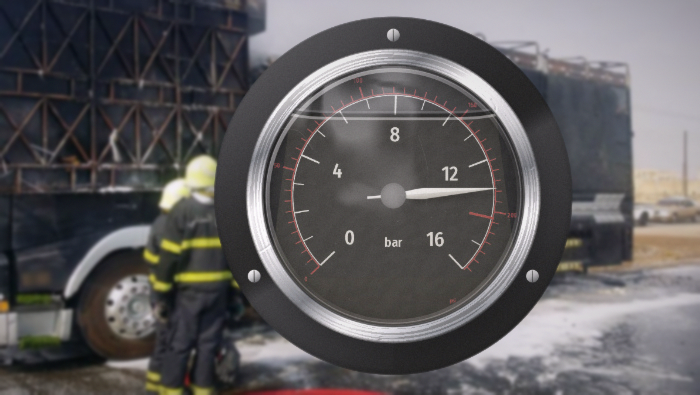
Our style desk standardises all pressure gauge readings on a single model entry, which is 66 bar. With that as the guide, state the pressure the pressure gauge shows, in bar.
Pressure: 13 bar
